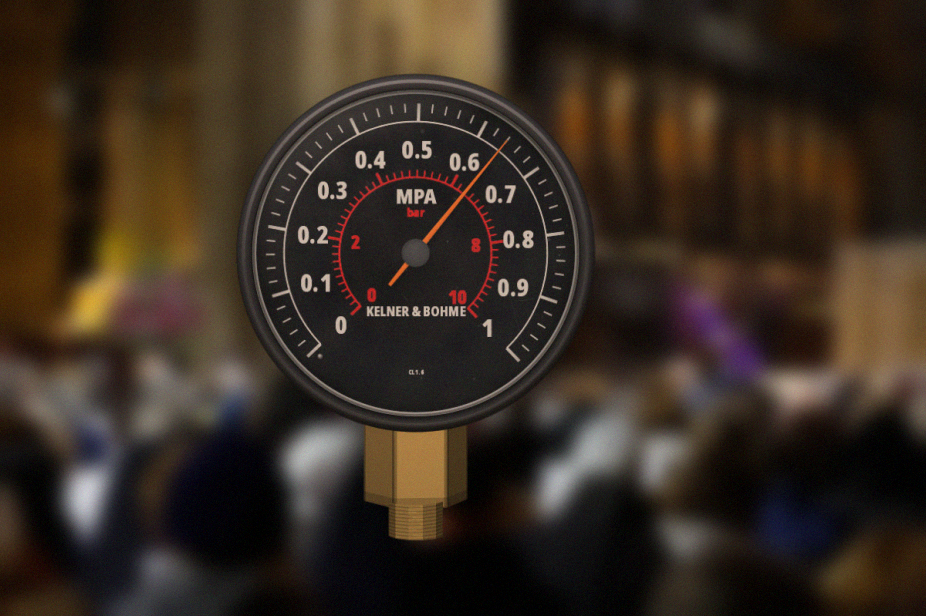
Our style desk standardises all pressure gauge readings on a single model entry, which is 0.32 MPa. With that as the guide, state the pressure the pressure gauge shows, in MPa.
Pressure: 0.64 MPa
